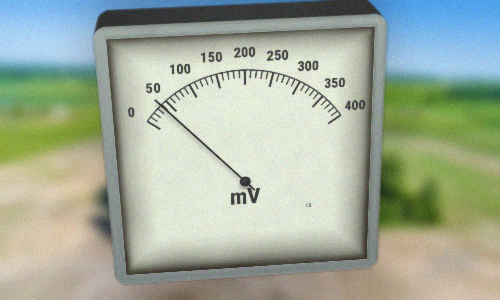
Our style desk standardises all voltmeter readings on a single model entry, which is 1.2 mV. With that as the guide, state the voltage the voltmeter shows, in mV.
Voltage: 40 mV
